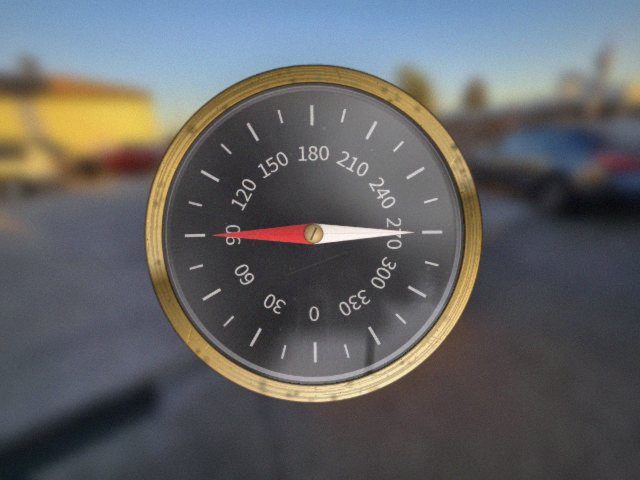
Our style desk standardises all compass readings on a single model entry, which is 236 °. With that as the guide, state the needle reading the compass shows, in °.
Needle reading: 90 °
